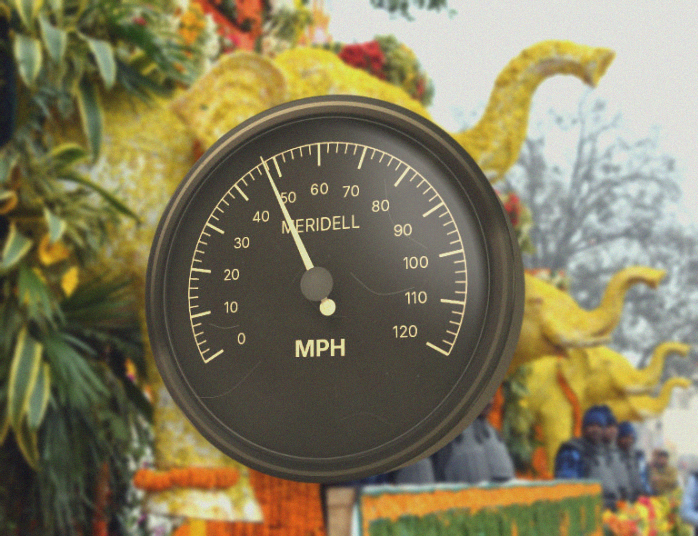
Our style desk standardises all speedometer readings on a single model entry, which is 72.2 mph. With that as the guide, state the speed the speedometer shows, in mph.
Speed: 48 mph
